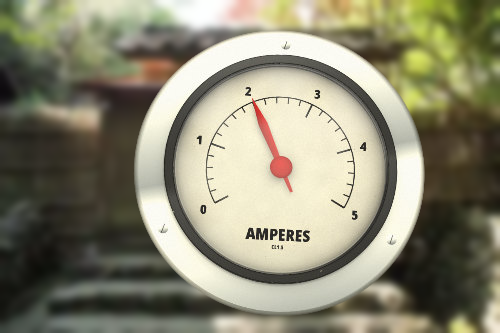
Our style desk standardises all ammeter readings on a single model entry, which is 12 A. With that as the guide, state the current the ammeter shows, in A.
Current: 2 A
